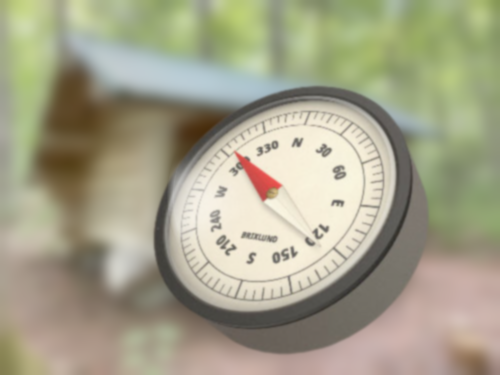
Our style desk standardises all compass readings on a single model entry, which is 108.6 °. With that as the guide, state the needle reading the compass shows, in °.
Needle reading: 305 °
